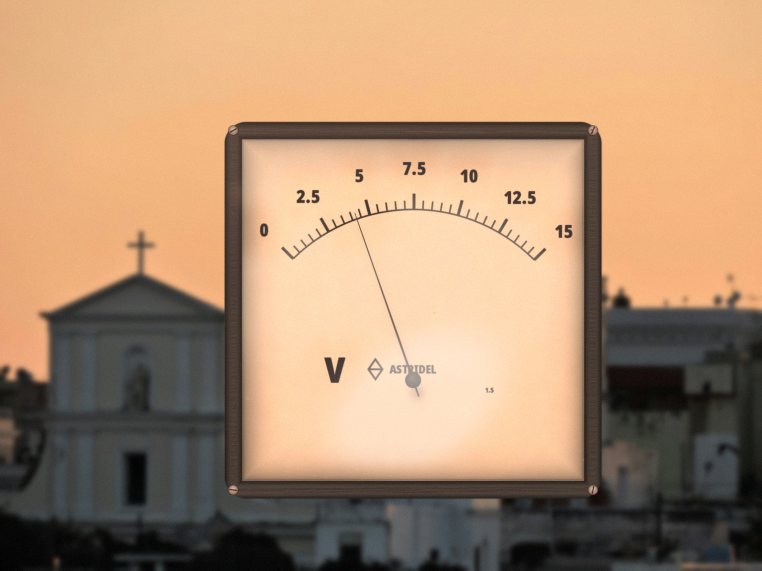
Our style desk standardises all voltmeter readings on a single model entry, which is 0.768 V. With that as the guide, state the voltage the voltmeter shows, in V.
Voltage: 4.25 V
